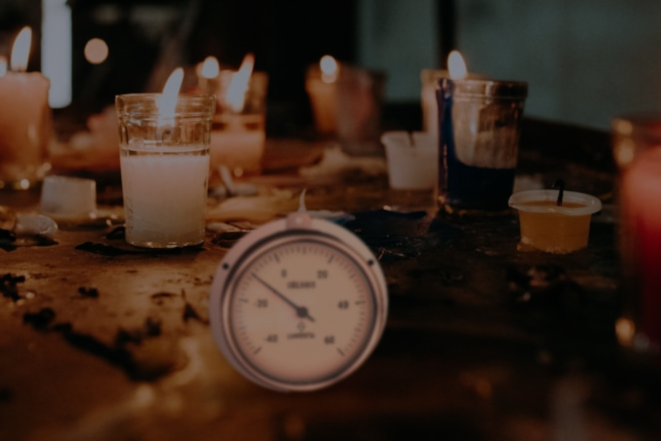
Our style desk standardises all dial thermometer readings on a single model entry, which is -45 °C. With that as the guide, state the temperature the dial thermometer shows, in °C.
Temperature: -10 °C
